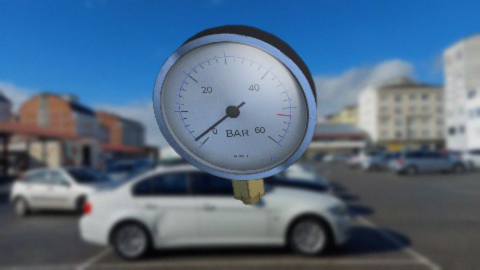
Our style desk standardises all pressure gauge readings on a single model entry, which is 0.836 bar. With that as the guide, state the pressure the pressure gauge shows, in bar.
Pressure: 2 bar
